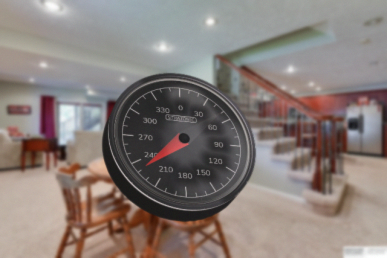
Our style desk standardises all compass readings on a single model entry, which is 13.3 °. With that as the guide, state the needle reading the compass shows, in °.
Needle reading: 230 °
